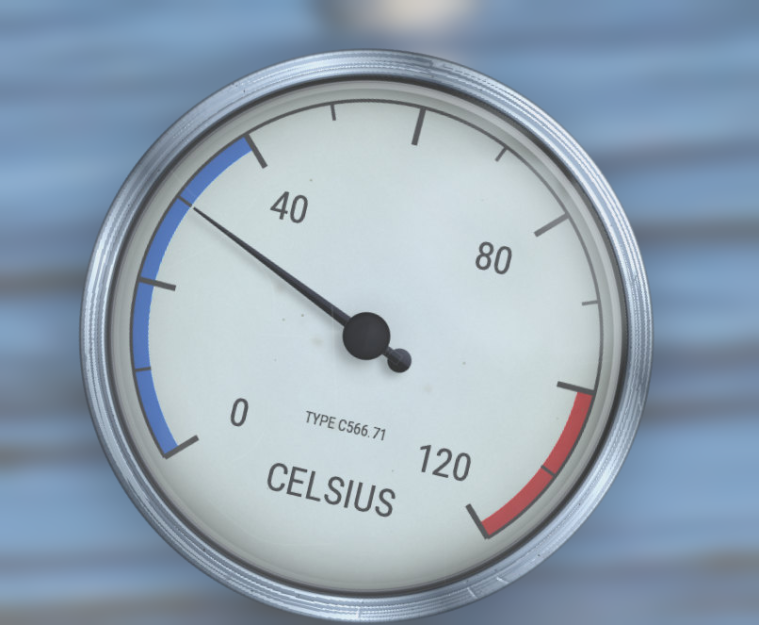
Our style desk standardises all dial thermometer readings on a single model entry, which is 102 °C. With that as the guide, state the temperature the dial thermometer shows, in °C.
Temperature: 30 °C
